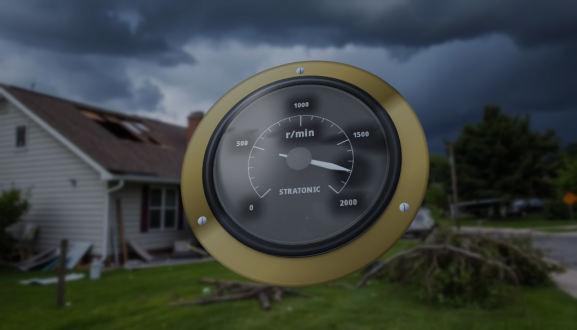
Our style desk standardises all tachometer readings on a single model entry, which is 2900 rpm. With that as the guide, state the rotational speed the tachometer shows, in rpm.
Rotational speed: 1800 rpm
